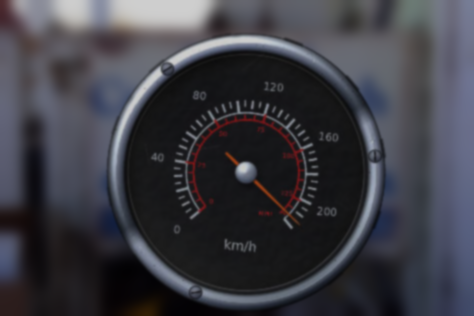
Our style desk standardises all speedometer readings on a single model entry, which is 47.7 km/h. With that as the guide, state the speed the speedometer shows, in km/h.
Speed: 215 km/h
